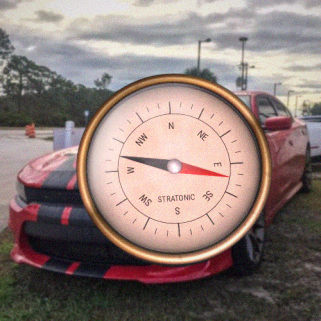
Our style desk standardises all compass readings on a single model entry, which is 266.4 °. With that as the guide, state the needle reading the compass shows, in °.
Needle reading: 105 °
